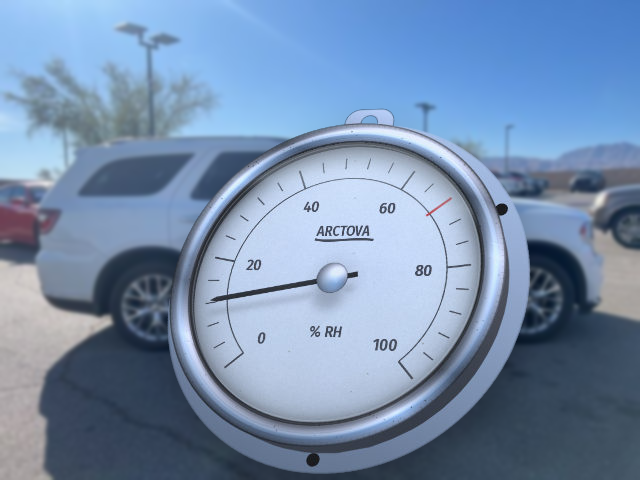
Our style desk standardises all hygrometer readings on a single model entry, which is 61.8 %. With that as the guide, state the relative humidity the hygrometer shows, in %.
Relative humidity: 12 %
